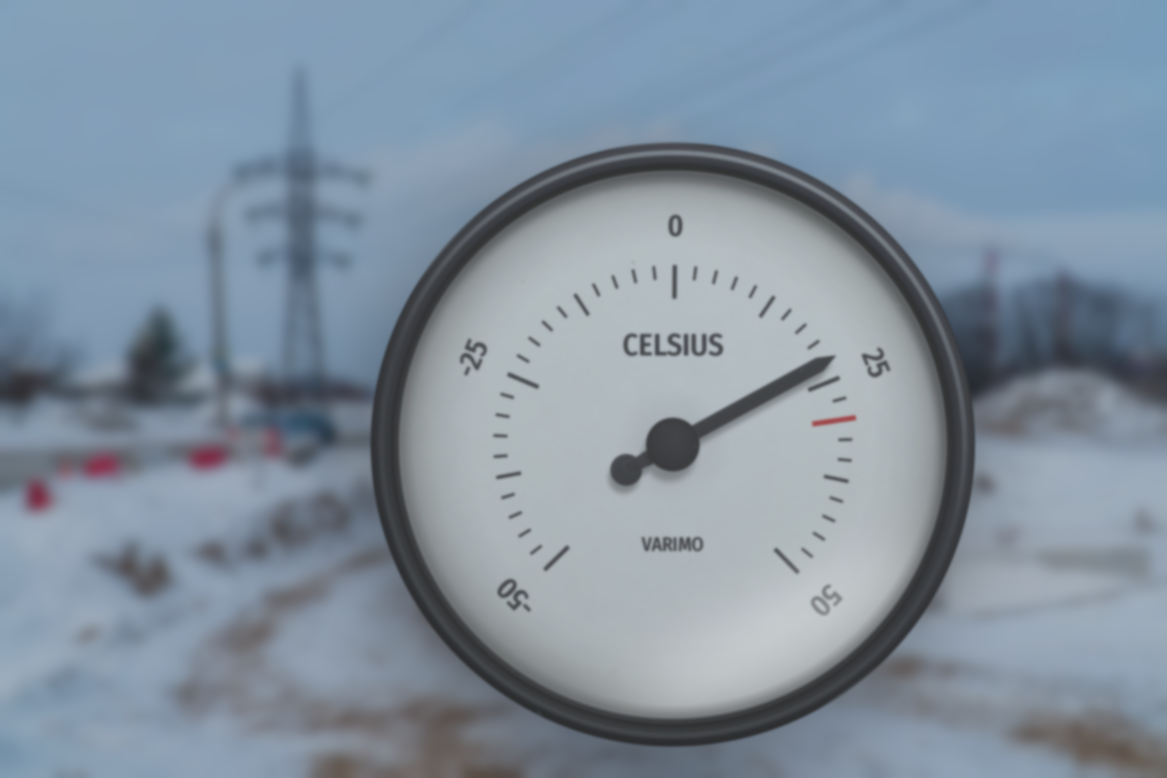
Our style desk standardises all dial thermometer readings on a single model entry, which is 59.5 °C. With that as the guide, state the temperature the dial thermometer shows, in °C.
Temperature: 22.5 °C
